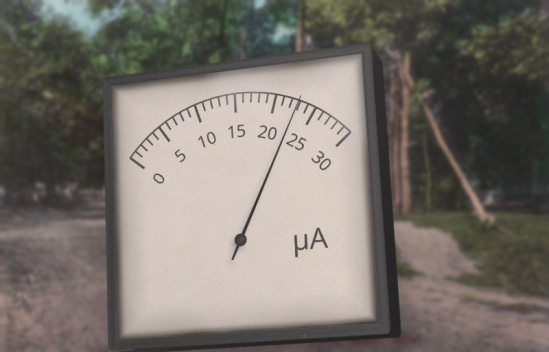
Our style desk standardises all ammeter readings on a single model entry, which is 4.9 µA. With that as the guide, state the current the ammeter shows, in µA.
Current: 23 µA
